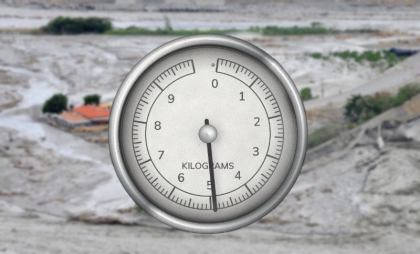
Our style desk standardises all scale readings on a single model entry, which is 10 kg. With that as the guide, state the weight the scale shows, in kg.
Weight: 4.9 kg
